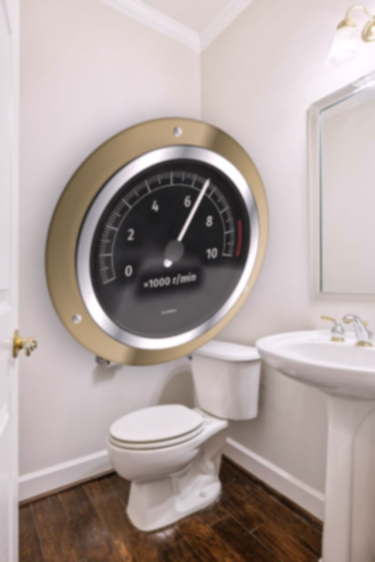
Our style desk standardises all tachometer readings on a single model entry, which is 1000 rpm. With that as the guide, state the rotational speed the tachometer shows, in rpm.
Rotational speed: 6500 rpm
